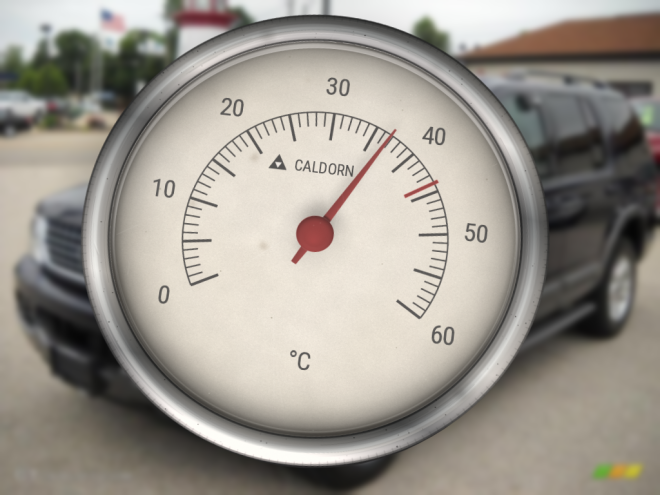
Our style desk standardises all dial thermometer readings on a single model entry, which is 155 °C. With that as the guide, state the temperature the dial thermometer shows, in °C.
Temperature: 37 °C
